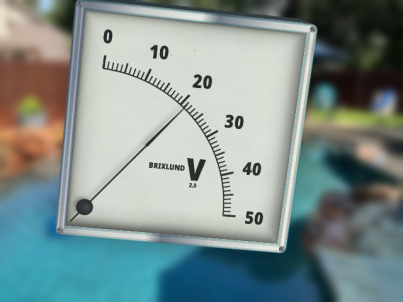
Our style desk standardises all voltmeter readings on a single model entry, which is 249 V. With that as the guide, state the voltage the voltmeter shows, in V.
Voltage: 21 V
